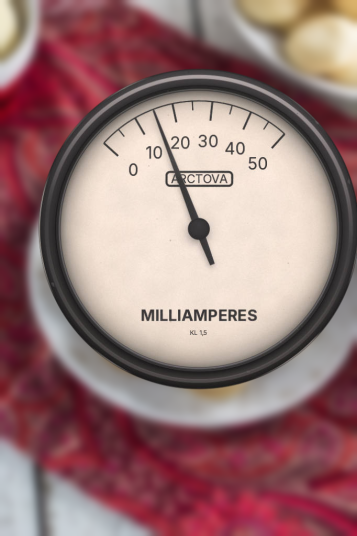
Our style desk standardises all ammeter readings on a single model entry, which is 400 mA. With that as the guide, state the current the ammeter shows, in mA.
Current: 15 mA
